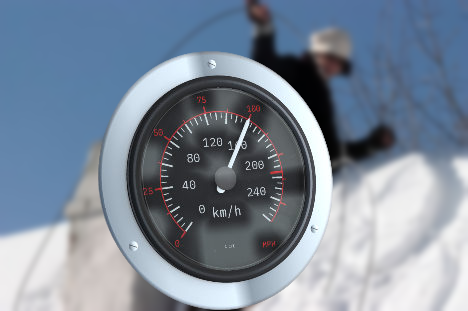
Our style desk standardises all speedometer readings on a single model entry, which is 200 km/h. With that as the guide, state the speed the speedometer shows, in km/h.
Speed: 160 km/h
